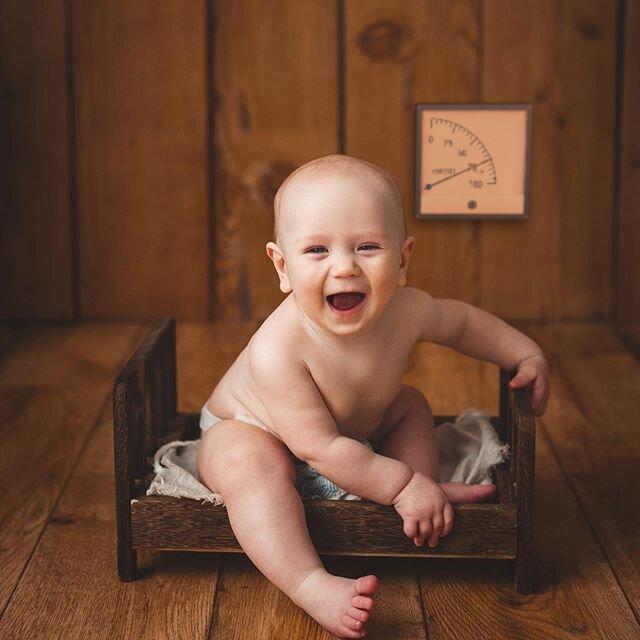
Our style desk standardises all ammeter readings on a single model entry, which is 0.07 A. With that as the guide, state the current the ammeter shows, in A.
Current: 75 A
